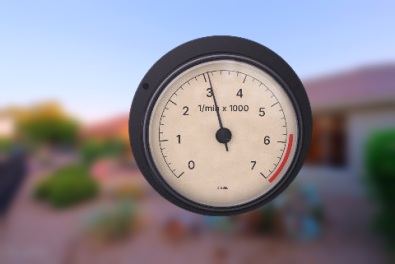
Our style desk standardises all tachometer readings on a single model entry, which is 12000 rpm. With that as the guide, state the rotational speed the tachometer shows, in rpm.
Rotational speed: 3100 rpm
